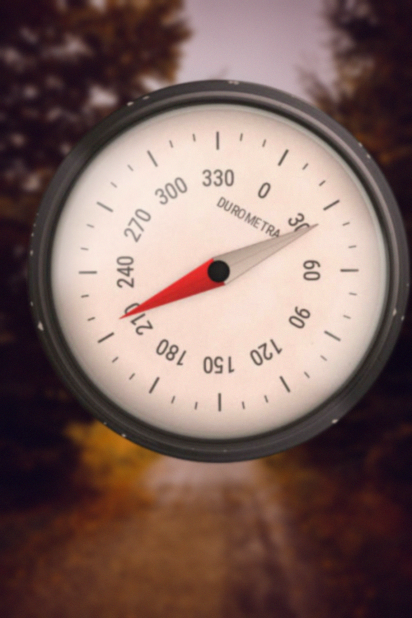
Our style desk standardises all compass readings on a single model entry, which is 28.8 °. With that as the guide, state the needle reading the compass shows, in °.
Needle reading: 215 °
